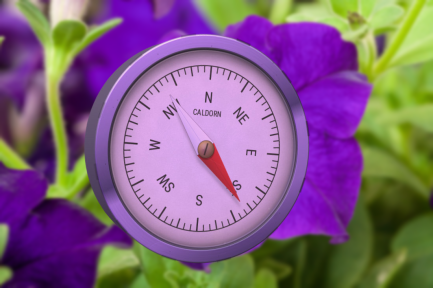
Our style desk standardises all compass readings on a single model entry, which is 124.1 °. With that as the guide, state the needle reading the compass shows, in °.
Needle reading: 140 °
